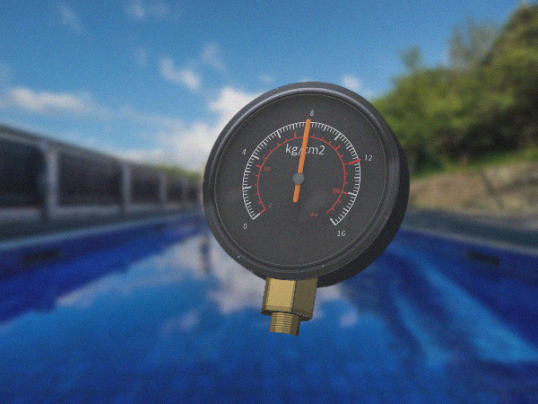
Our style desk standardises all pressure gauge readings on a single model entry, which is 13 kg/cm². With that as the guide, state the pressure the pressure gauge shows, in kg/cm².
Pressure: 8 kg/cm²
